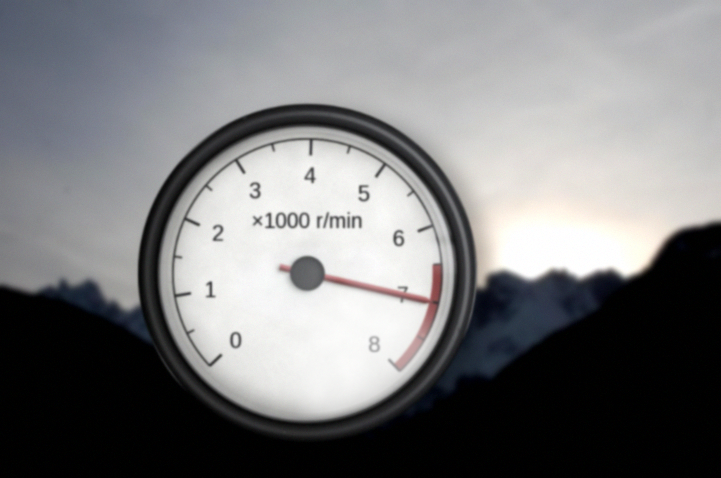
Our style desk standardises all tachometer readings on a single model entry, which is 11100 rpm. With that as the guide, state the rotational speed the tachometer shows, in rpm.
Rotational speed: 7000 rpm
